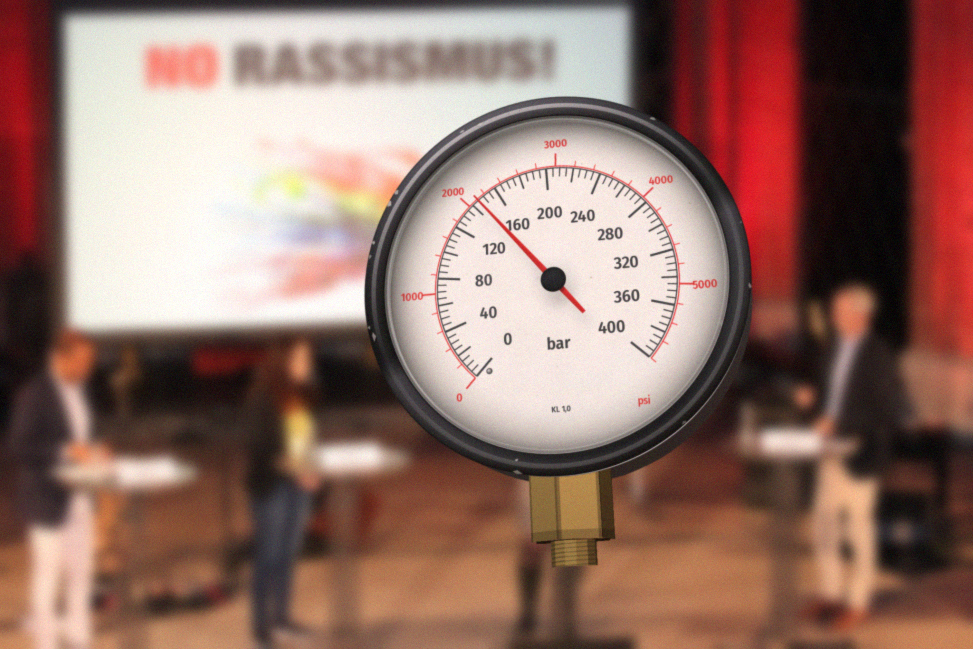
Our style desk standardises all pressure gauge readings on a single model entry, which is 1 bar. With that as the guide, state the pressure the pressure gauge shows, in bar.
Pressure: 145 bar
